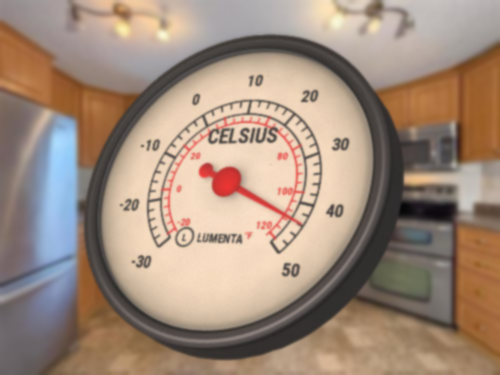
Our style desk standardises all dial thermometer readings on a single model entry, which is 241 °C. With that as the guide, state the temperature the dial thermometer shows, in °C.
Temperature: 44 °C
